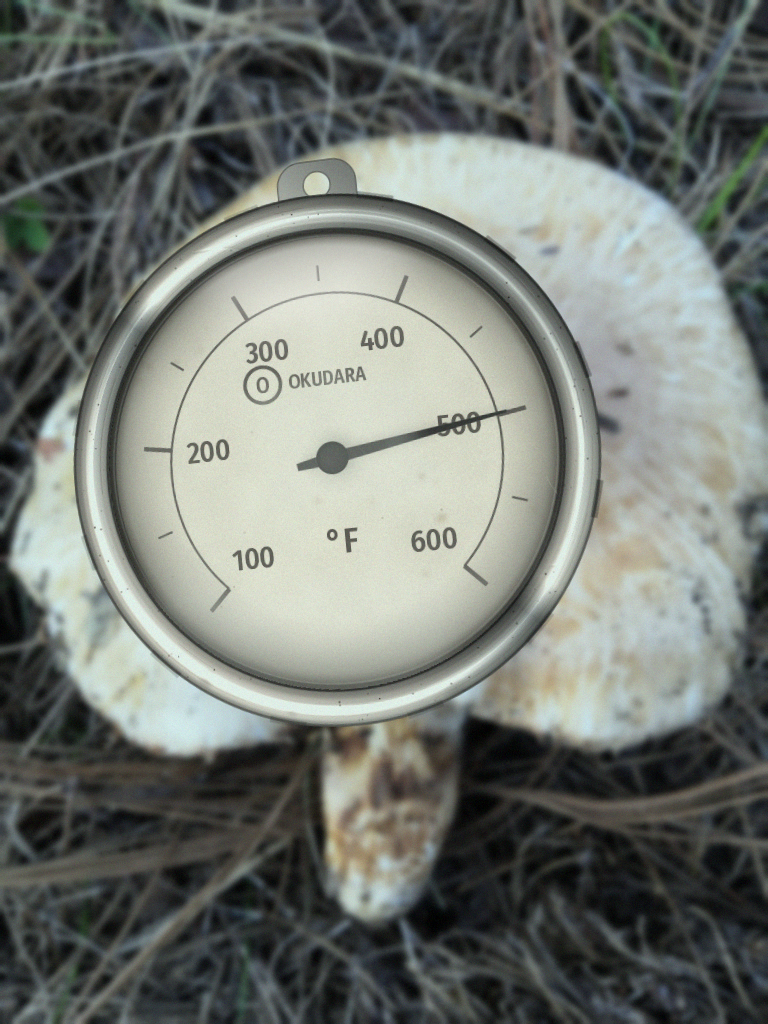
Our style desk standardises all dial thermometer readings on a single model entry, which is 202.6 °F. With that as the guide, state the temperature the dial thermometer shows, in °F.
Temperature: 500 °F
